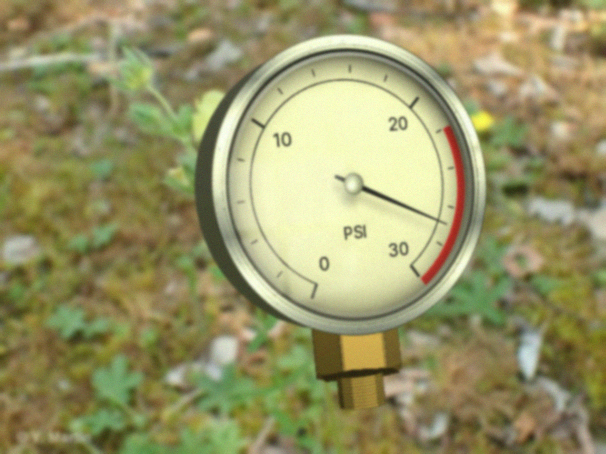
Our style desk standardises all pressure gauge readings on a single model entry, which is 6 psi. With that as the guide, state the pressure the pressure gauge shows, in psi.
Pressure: 27 psi
